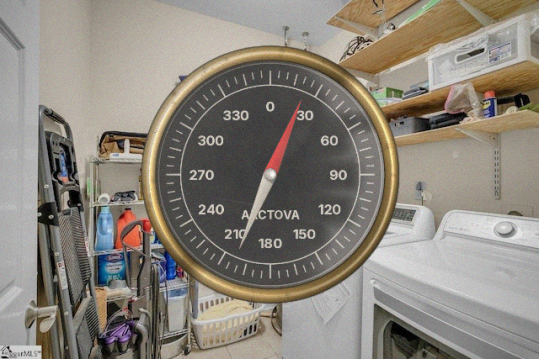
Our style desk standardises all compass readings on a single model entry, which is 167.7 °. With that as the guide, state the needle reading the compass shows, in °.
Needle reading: 22.5 °
